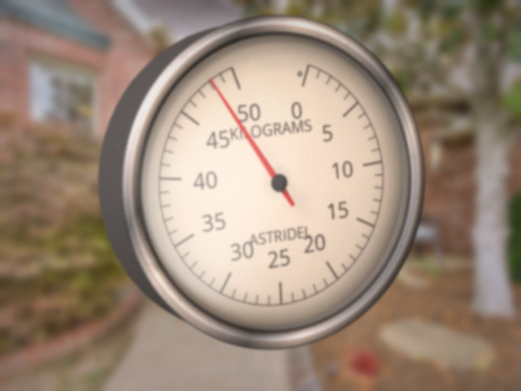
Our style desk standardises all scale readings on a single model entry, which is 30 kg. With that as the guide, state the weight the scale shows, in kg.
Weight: 48 kg
